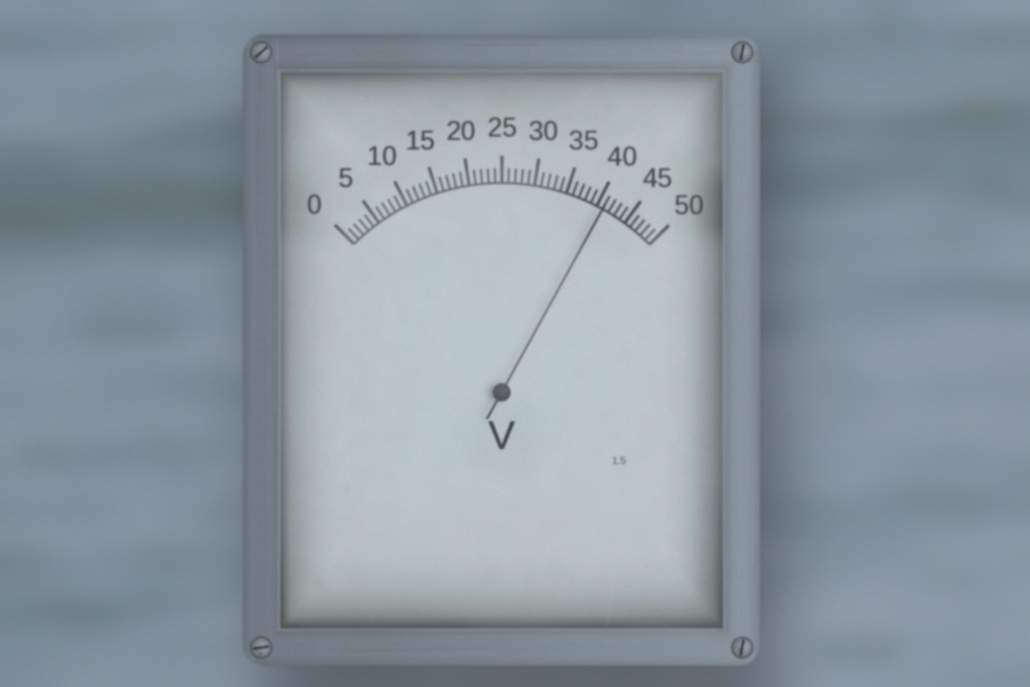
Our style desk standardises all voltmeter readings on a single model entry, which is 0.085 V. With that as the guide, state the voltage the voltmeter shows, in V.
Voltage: 41 V
